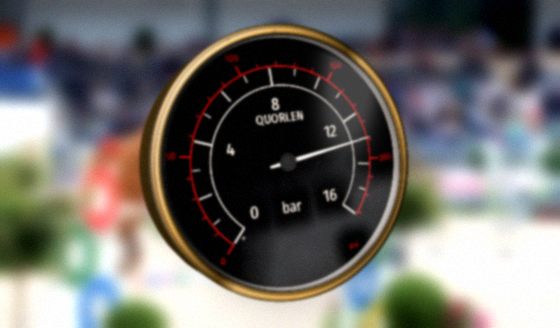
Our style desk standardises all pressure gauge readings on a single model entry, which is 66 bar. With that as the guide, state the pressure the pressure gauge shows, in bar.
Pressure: 13 bar
